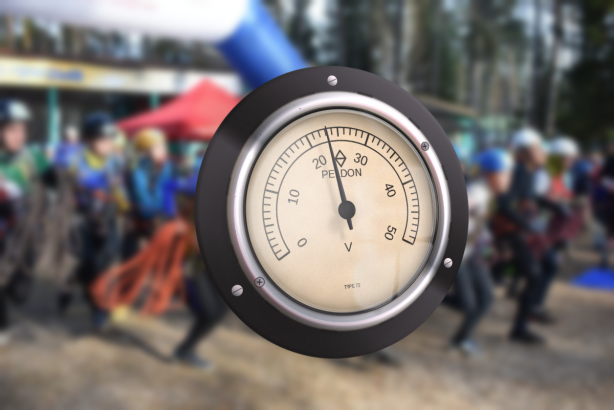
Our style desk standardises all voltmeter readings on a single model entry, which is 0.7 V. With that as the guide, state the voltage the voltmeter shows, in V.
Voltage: 23 V
